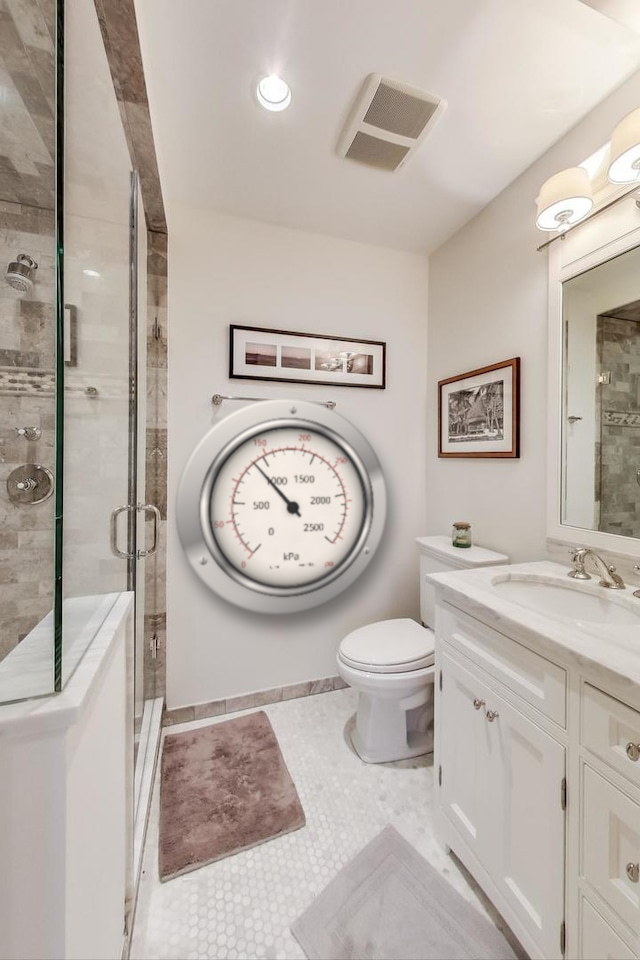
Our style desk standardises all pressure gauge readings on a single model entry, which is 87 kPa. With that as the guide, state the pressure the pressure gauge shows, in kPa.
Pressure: 900 kPa
